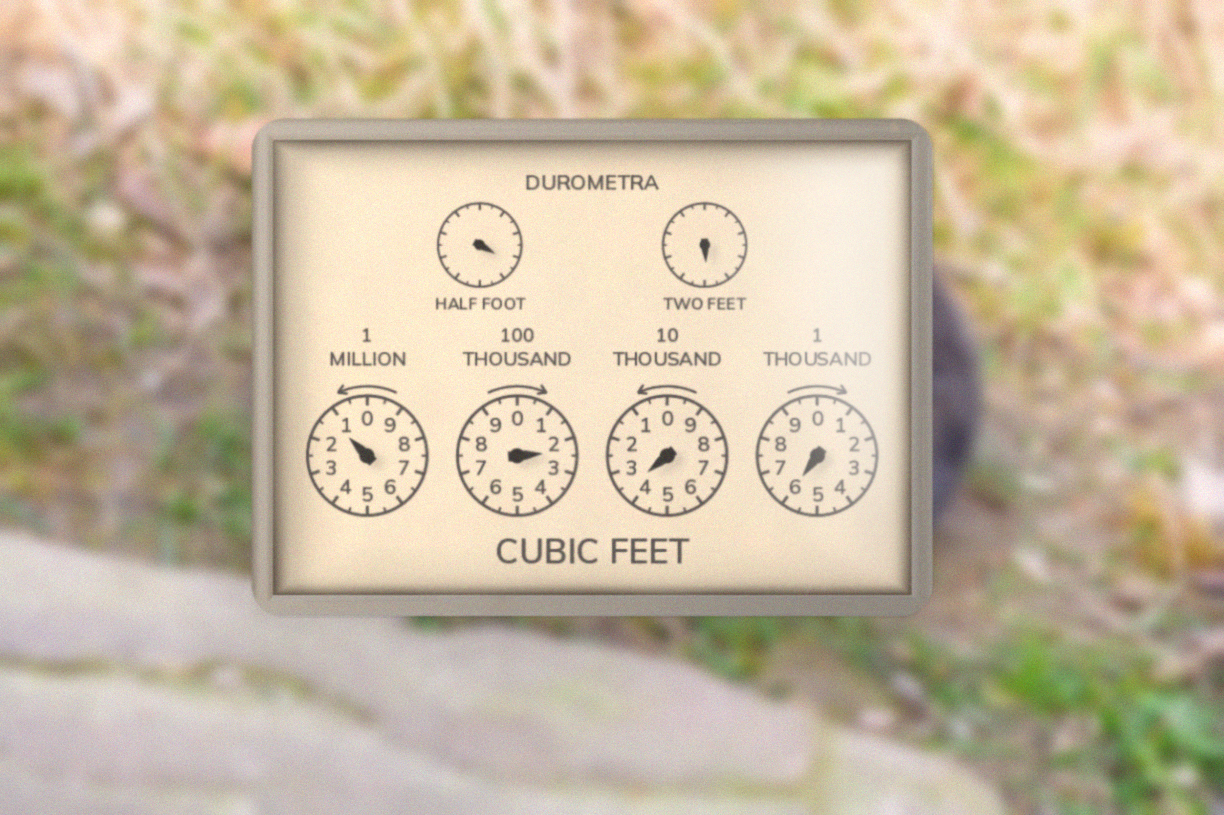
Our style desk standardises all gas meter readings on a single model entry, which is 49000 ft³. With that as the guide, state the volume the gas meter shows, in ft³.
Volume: 123600 ft³
